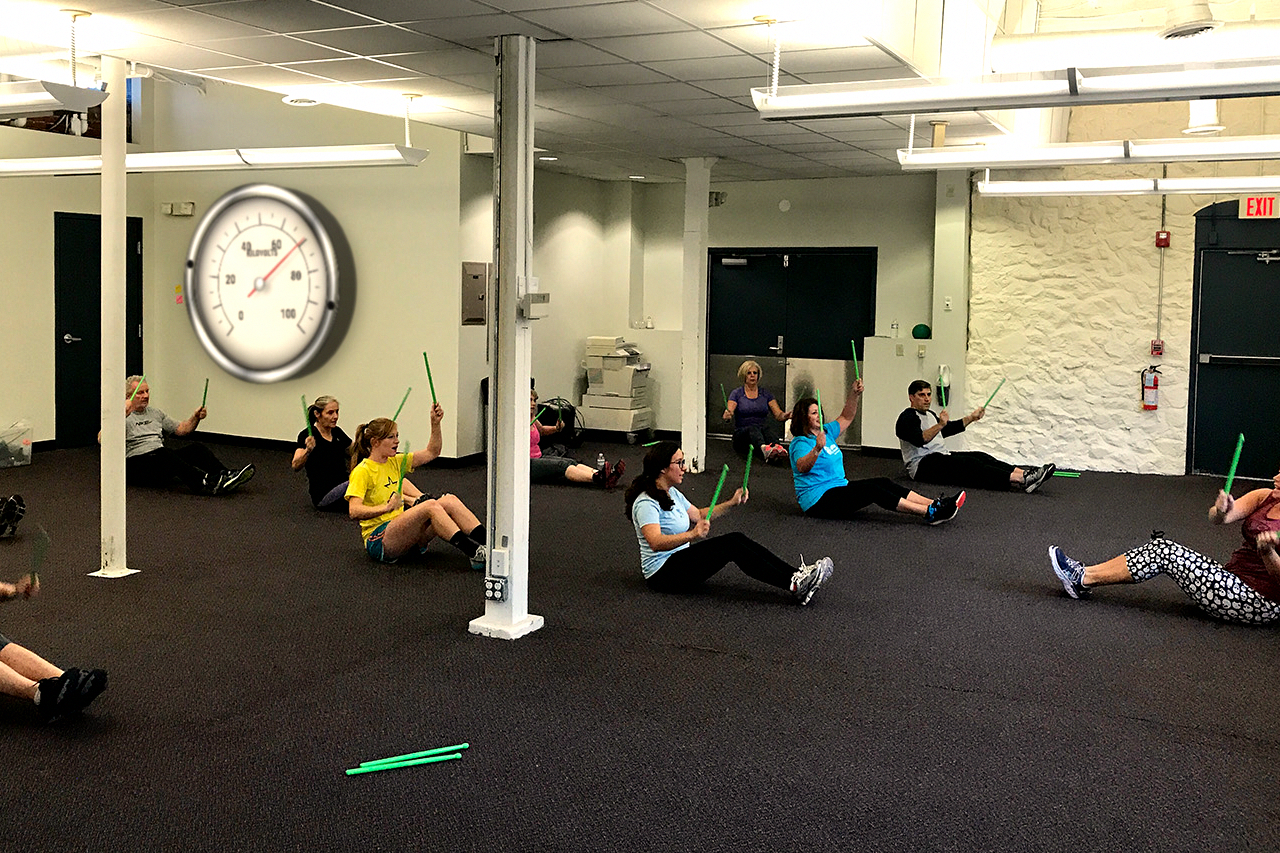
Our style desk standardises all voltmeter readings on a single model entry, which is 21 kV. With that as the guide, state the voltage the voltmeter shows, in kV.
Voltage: 70 kV
